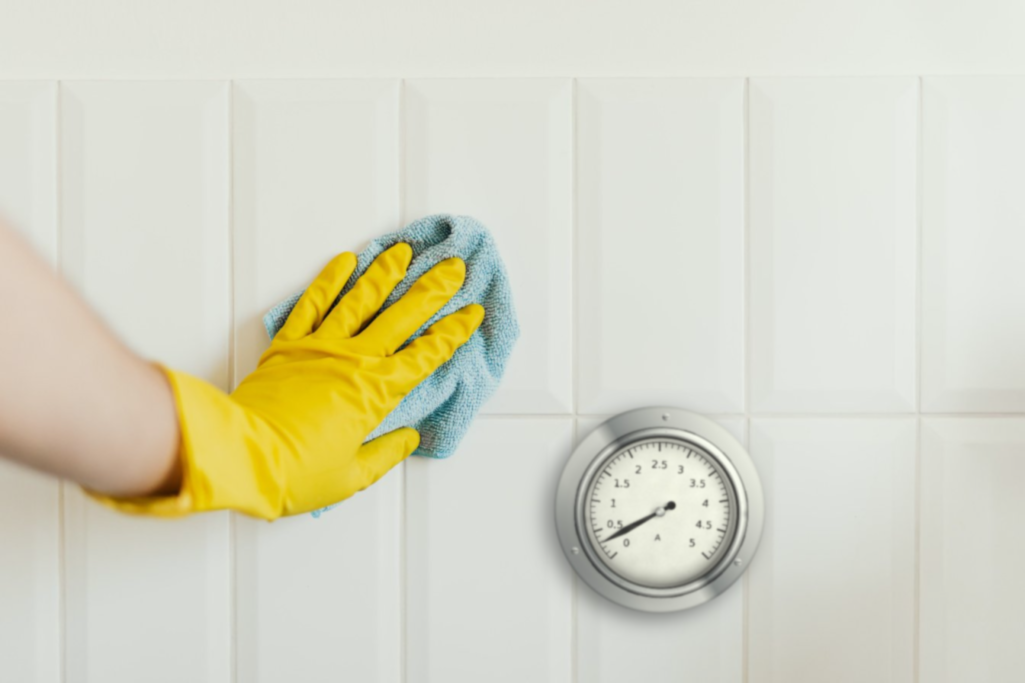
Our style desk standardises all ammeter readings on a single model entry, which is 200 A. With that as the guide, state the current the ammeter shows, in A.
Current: 0.3 A
